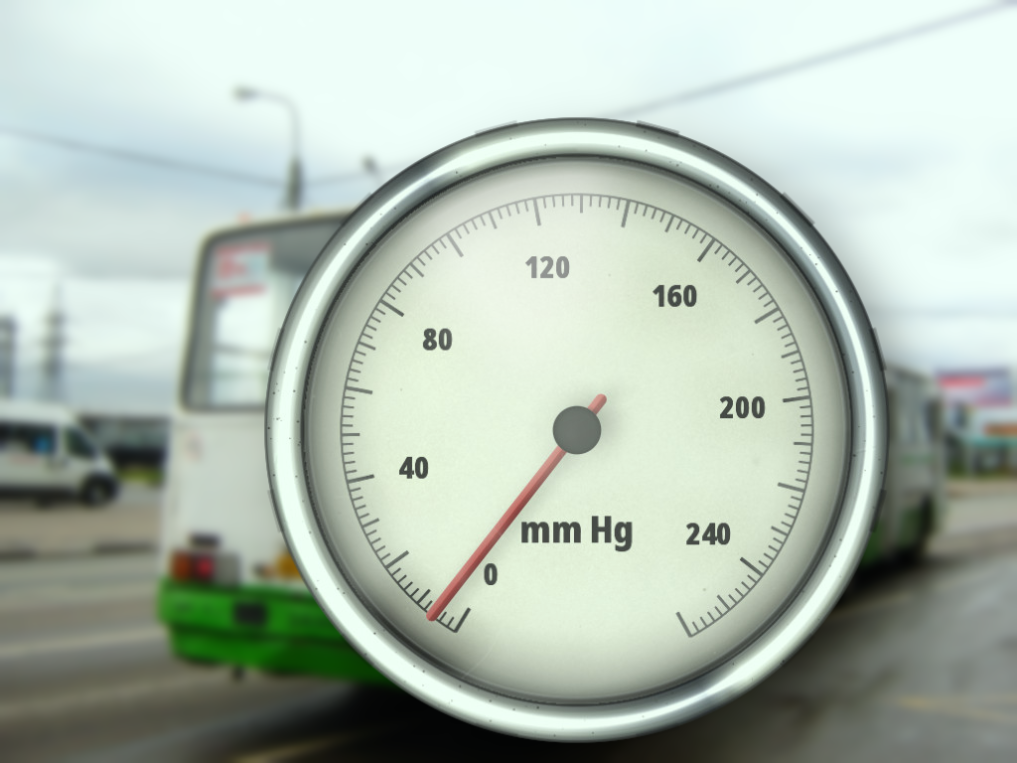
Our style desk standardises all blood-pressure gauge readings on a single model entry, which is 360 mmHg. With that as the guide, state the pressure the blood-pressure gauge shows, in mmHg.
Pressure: 6 mmHg
